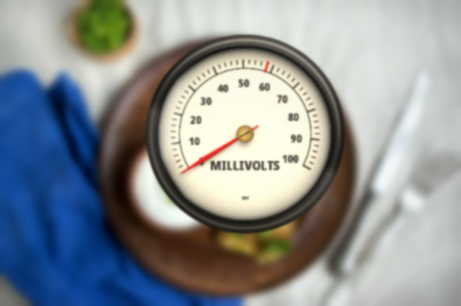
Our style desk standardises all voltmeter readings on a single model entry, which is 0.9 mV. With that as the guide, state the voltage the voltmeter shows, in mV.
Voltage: 0 mV
